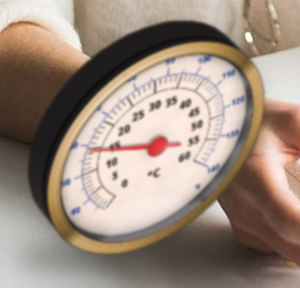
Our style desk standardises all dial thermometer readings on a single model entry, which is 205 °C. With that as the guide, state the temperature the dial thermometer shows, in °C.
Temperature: 15 °C
